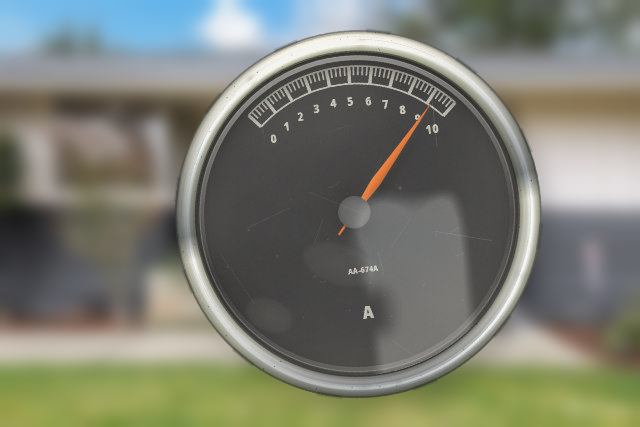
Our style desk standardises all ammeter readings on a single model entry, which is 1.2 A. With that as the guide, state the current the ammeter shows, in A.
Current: 9.2 A
